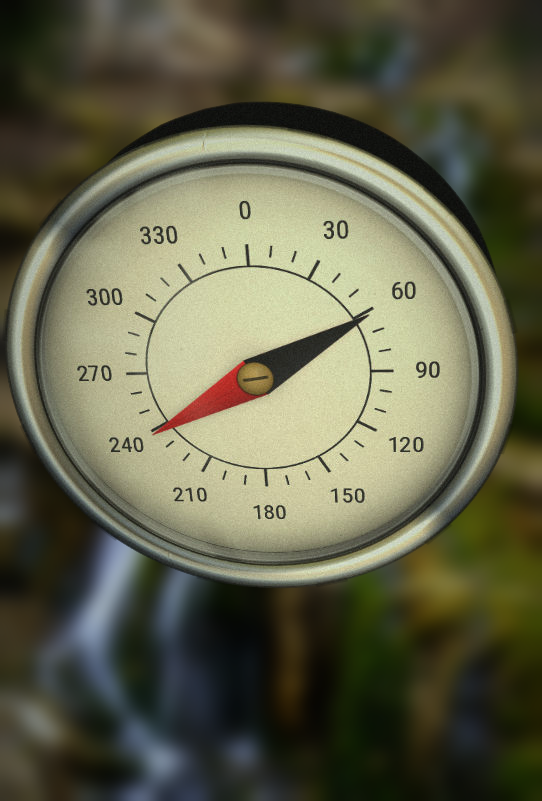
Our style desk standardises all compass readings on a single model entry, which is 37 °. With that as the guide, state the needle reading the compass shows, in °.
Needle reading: 240 °
